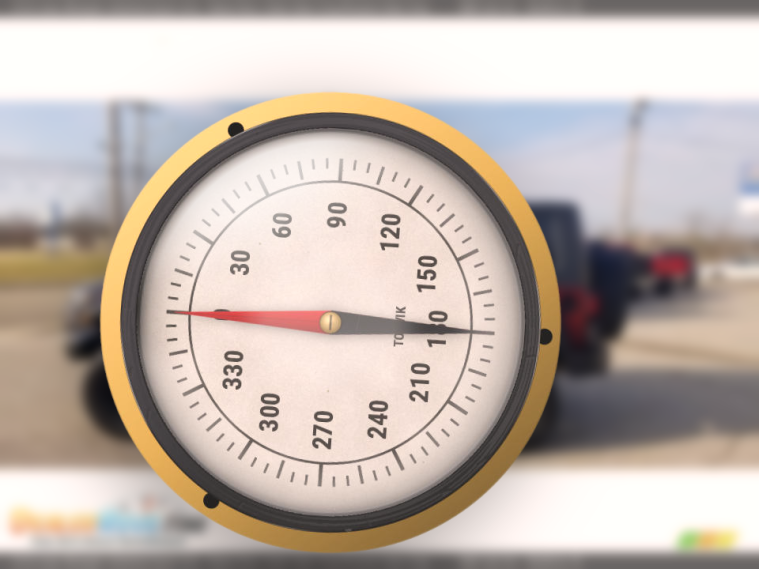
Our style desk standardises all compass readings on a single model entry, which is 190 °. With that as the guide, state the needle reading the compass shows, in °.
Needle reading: 0 °
